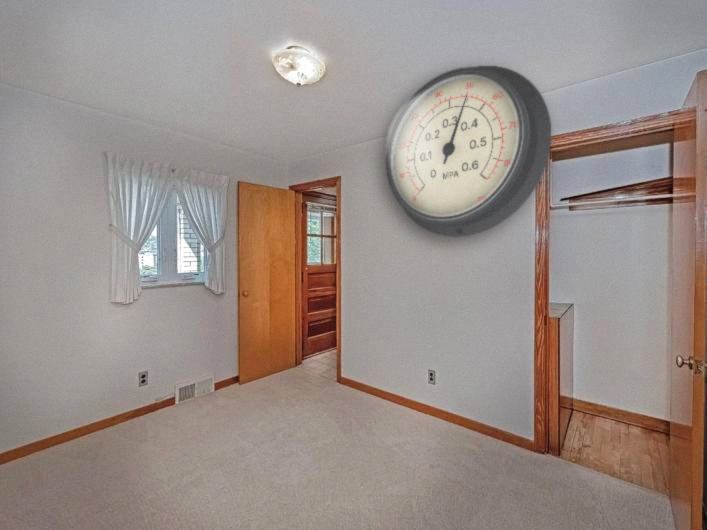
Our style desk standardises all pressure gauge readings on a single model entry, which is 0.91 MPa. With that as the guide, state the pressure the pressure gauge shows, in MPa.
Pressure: 0.35 MPa
